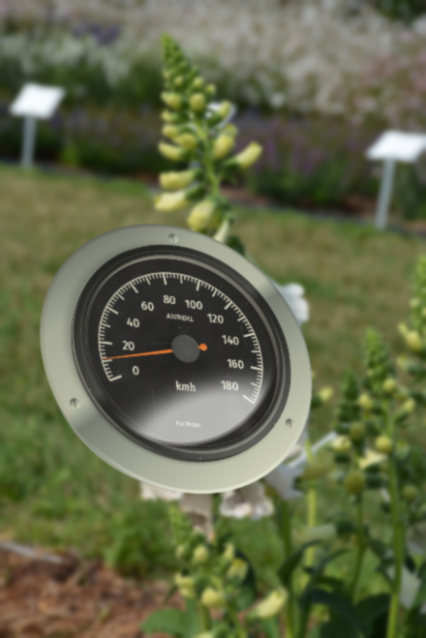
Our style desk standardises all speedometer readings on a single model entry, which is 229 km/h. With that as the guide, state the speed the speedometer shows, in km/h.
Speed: 10 km/h
